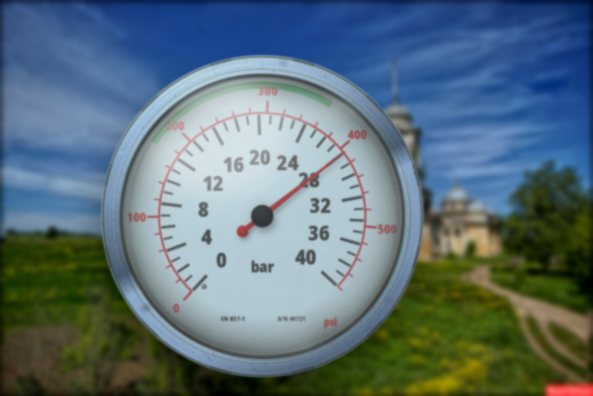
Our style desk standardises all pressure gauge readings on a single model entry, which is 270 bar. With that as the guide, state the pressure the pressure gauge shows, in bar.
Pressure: 28 bar
